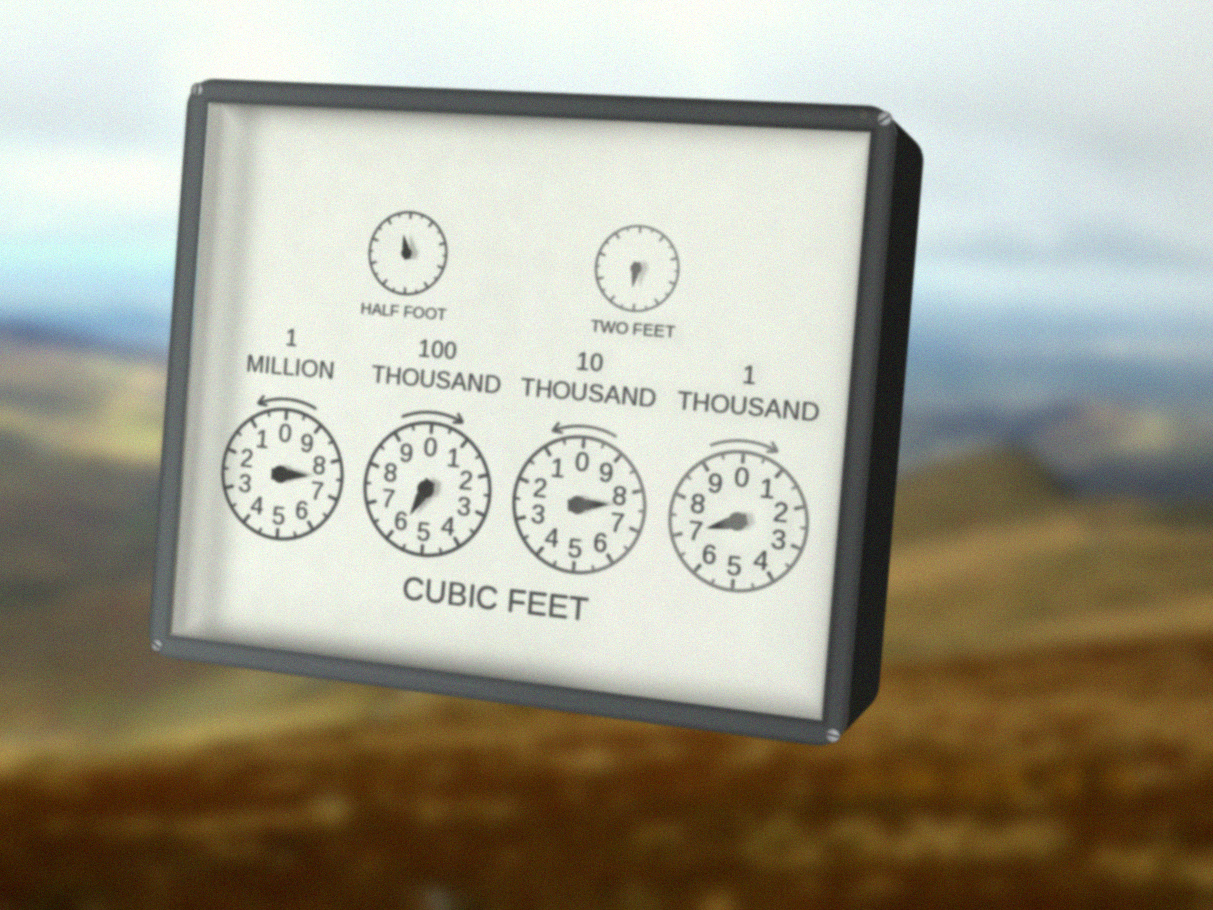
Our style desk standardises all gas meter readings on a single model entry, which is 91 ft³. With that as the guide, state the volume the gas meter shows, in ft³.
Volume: 757700 ft³
